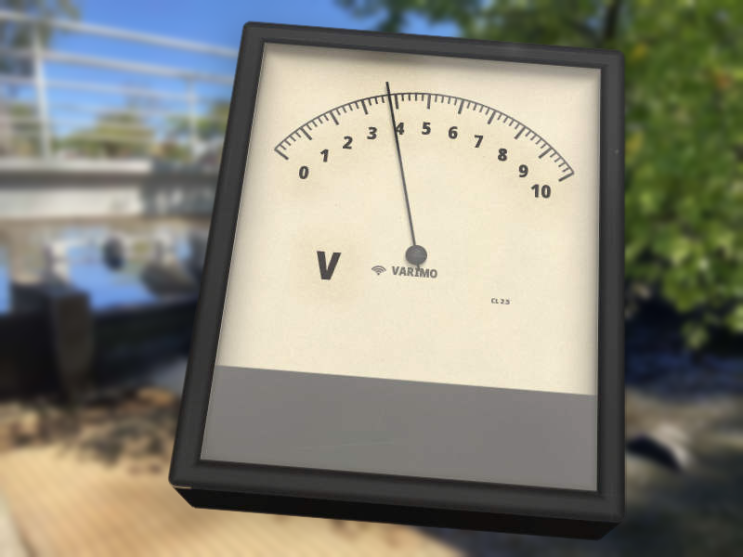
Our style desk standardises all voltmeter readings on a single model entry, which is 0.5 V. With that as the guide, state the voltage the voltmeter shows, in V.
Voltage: 3.8 V
